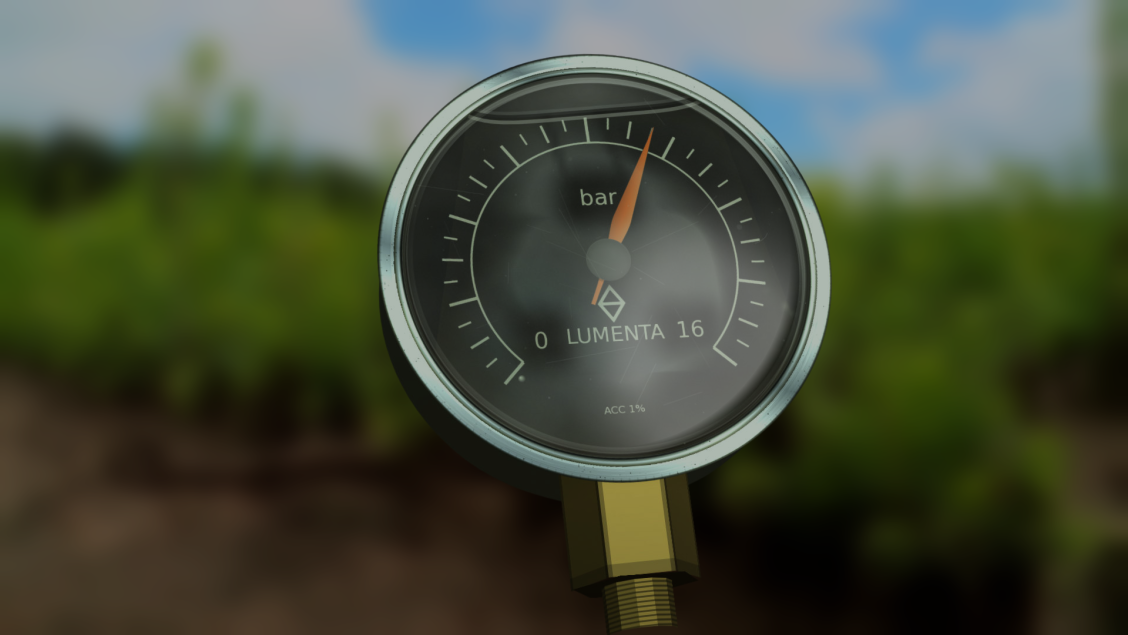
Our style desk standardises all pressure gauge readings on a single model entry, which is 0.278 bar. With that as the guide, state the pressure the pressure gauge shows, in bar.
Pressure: 9.5 bar
